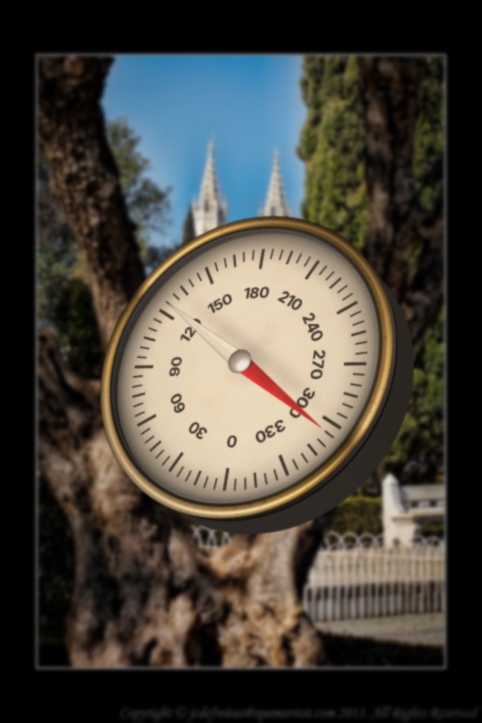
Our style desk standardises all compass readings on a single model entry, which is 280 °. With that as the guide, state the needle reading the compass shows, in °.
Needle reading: 305 °
